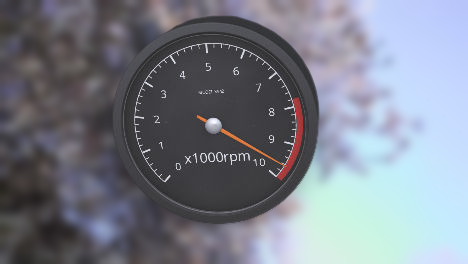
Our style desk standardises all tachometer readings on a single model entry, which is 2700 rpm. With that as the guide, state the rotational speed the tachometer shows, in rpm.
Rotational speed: 9600 rpm
